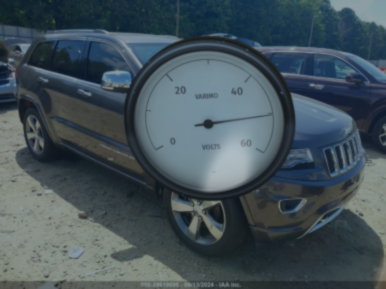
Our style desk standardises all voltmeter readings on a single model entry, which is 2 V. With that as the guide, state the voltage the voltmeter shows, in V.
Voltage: 50 V
